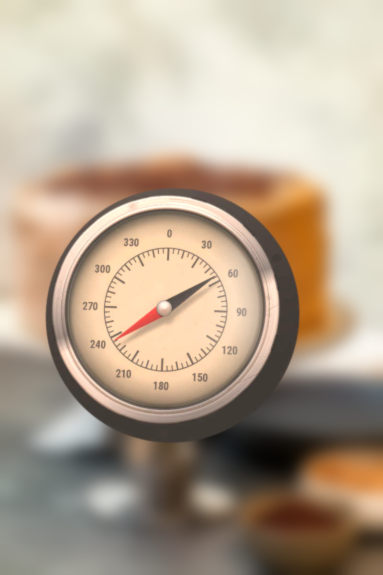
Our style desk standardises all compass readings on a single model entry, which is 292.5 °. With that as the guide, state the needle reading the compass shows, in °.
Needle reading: 235 °
